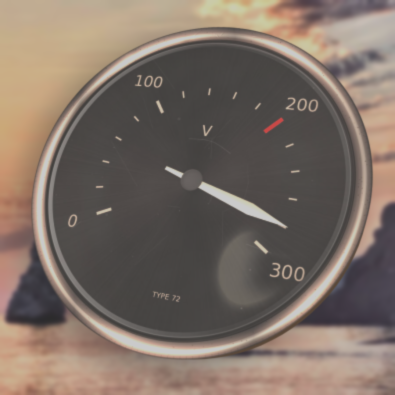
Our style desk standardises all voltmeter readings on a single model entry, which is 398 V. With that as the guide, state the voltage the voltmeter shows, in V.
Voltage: 280 V
